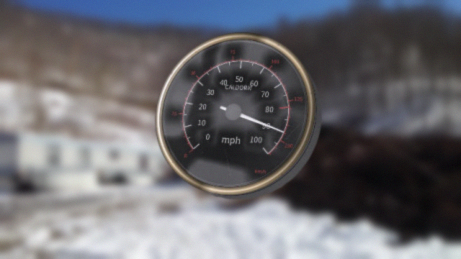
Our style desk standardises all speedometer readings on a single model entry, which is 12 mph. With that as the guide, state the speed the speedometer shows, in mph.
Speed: 90 mph
